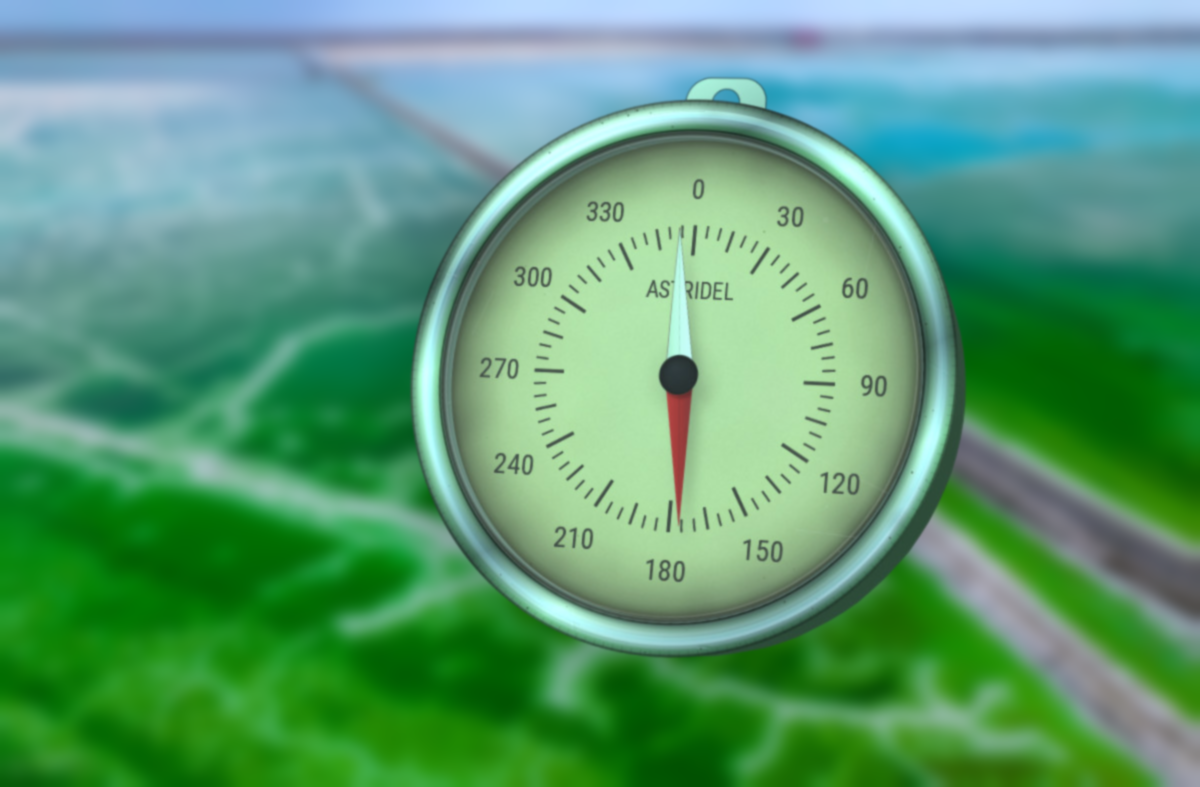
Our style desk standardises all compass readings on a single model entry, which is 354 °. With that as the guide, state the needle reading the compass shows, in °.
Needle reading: 175 °
